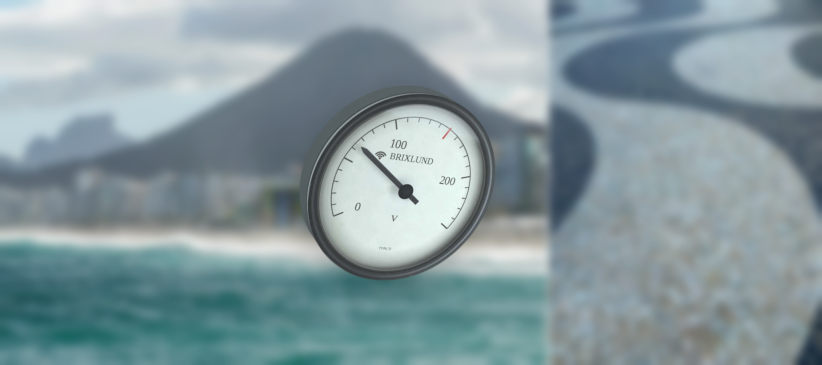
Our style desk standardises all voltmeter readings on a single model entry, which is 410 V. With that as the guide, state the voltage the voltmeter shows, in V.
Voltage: 65 V
